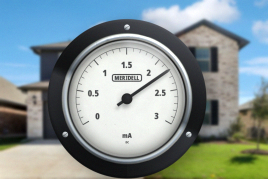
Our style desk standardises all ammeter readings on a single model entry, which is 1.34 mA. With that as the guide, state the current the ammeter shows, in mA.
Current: 2.2 mA
